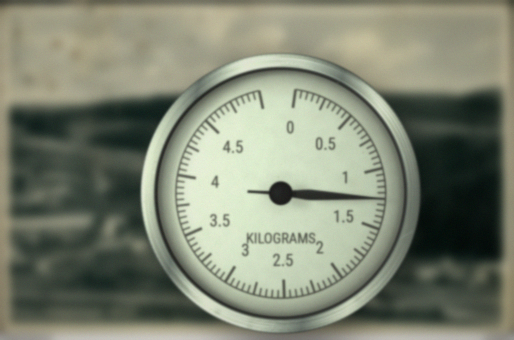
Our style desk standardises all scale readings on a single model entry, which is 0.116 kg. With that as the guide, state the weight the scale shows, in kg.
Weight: 1.25 kg
